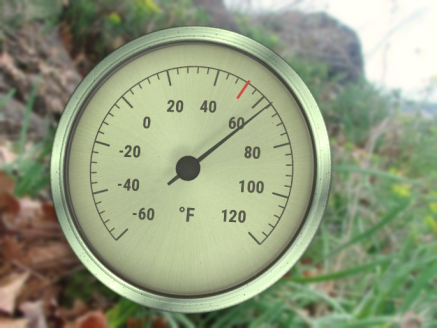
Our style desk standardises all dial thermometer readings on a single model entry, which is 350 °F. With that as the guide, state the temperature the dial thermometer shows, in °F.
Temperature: 64 °F
